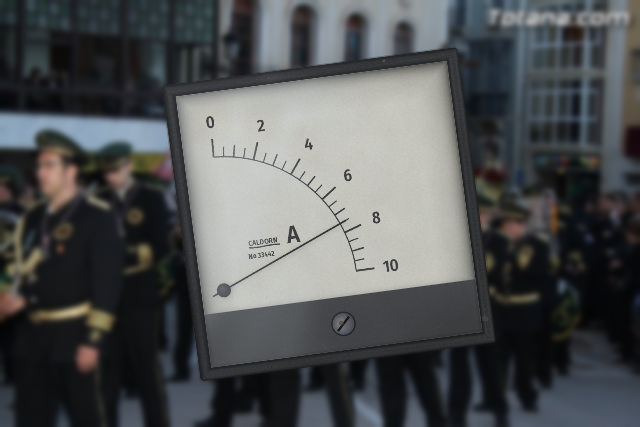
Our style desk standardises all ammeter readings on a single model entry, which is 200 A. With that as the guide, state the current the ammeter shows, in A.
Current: 7.5 A
